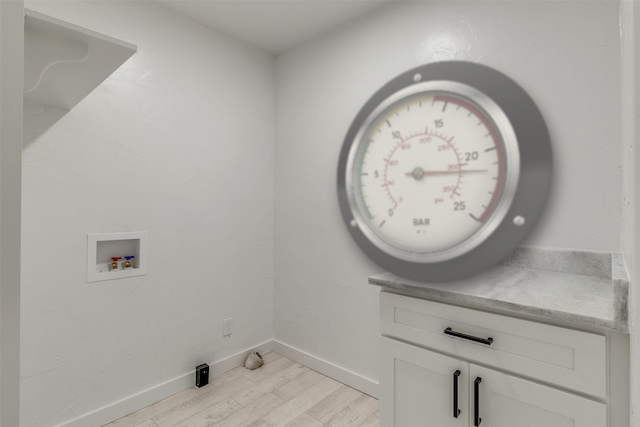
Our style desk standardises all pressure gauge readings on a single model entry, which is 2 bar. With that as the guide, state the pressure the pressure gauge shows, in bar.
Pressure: 21.5 bar
